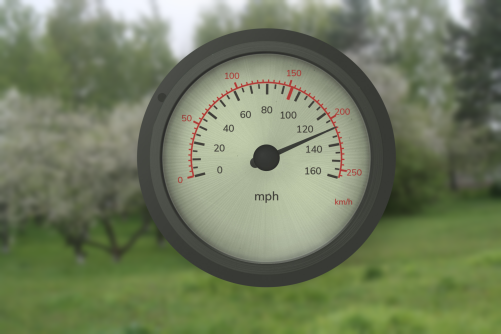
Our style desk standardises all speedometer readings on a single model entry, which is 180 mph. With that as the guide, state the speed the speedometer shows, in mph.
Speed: 130 mph
